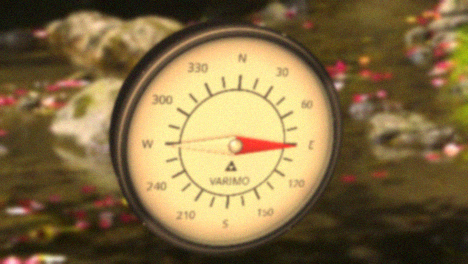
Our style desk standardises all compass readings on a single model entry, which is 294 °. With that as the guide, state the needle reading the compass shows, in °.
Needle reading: 90 °
